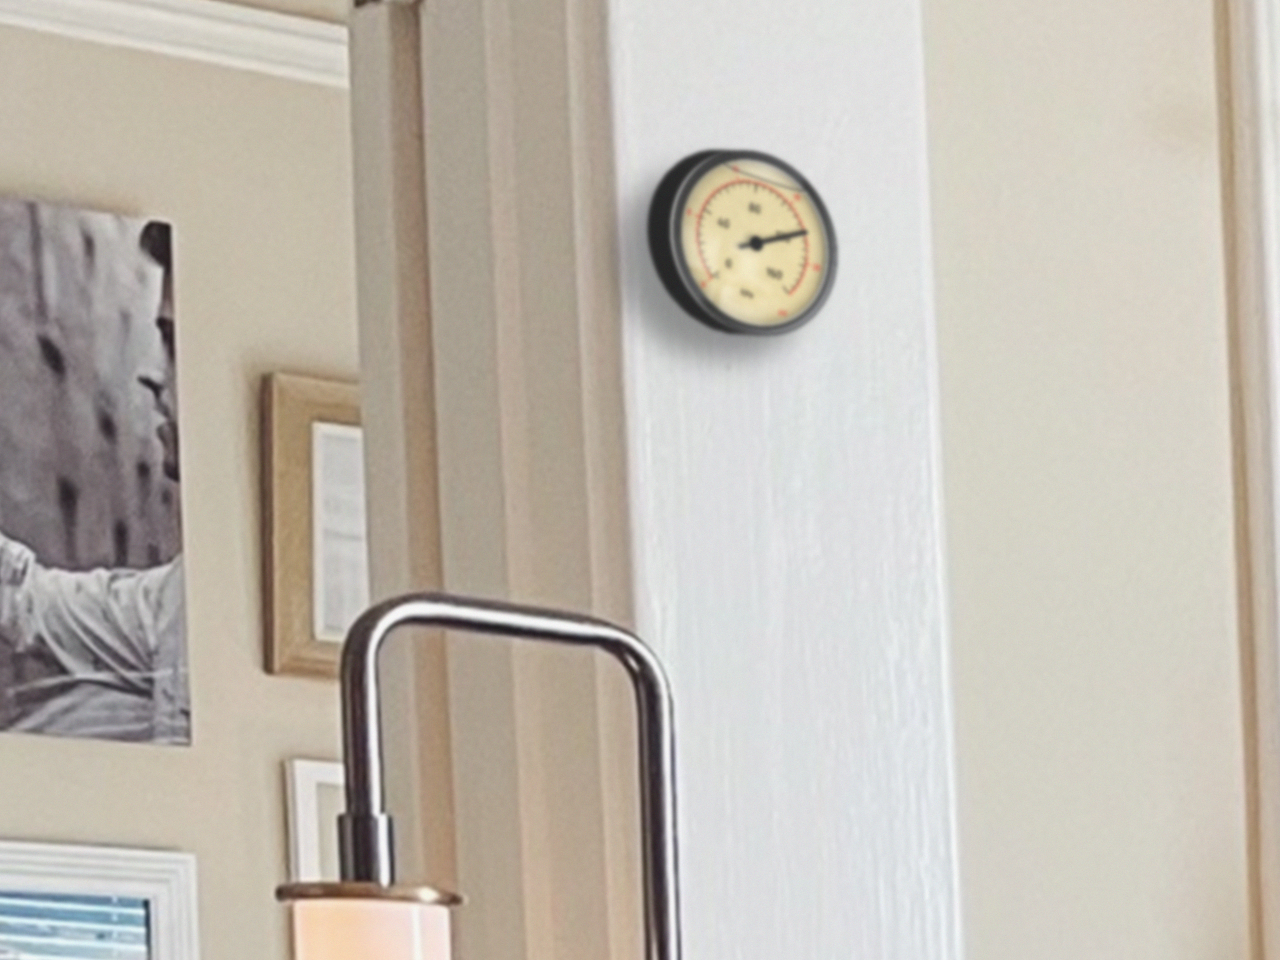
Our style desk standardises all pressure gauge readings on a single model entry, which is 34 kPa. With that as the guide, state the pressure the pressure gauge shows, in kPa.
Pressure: 120 kPa
